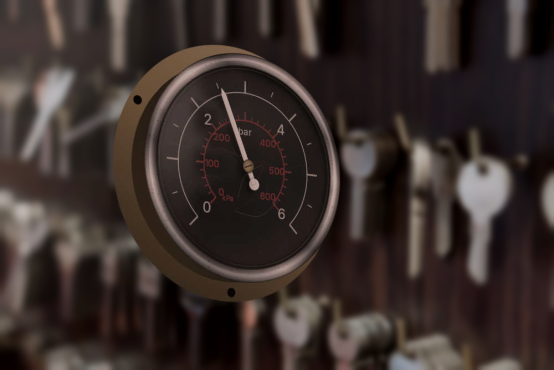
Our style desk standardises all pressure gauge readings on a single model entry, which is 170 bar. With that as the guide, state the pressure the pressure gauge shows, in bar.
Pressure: 2.5 bar
